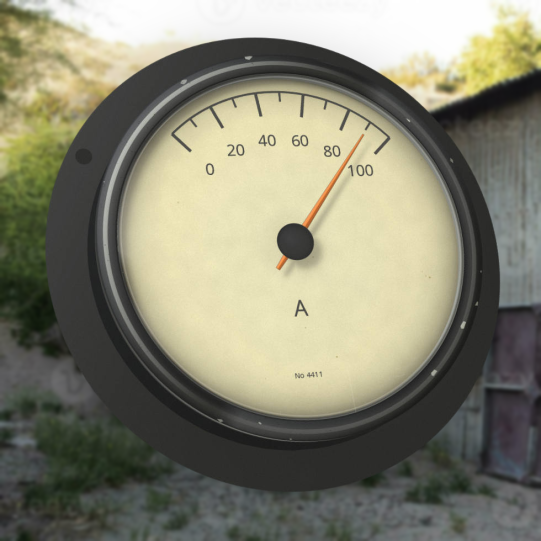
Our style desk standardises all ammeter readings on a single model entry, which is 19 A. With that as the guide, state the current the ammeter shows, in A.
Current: 90 A
